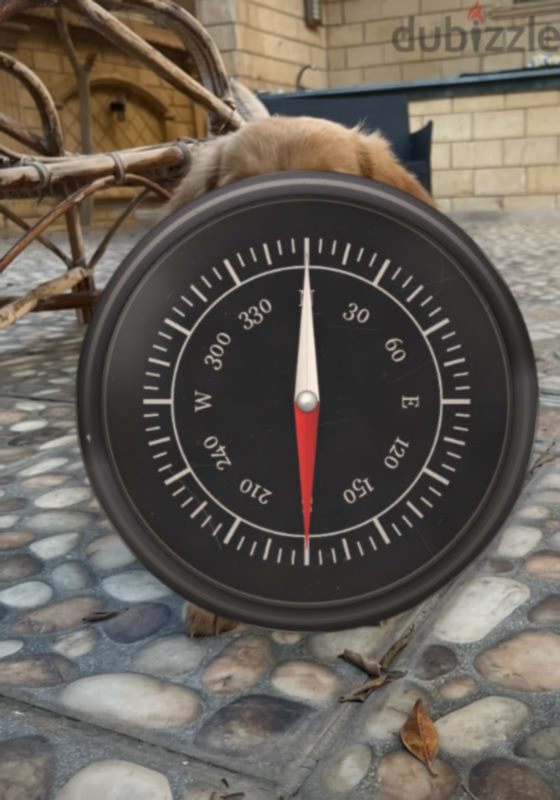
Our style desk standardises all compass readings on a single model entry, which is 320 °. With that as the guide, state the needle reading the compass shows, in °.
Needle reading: 180 °
